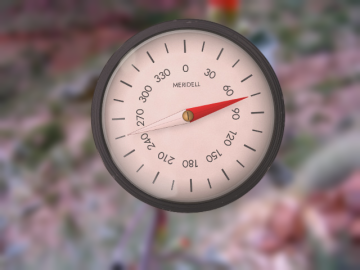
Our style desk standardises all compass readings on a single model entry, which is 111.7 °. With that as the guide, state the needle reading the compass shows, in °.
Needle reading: 75 °
